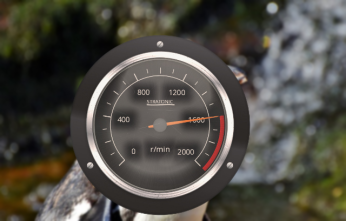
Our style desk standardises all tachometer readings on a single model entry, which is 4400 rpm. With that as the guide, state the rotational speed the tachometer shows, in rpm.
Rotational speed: 1600 rpm
